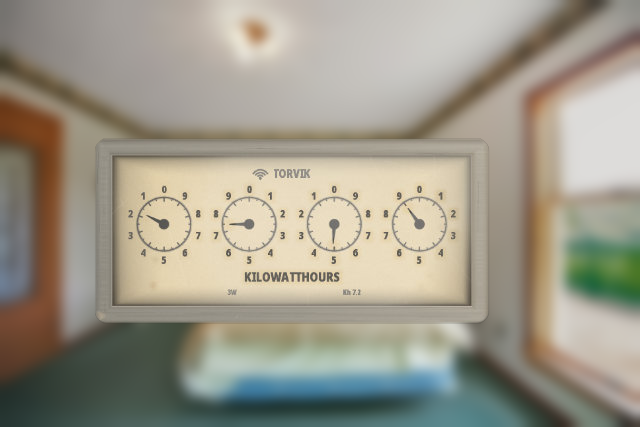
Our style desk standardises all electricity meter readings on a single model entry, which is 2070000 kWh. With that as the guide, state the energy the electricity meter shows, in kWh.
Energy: 1749 kWh
